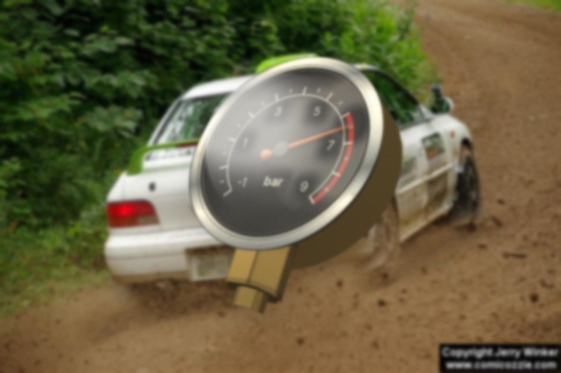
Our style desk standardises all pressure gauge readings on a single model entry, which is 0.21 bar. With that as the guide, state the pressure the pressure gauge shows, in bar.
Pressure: 6.5 bar
